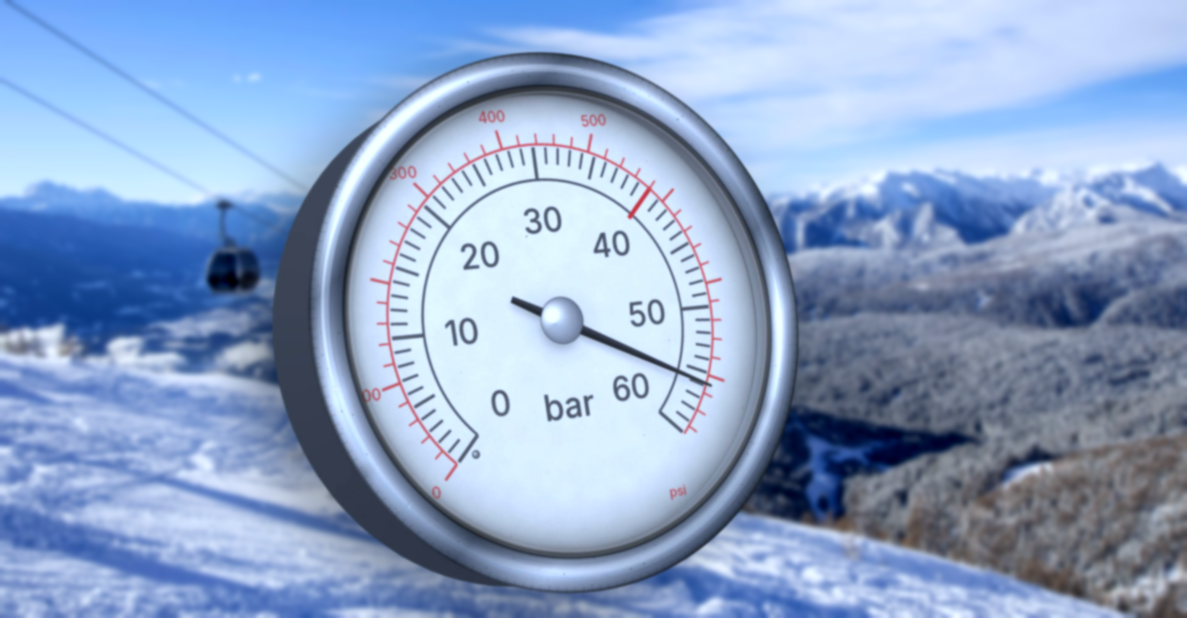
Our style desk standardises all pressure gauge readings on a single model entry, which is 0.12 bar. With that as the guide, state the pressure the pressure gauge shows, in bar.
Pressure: 56 bar
